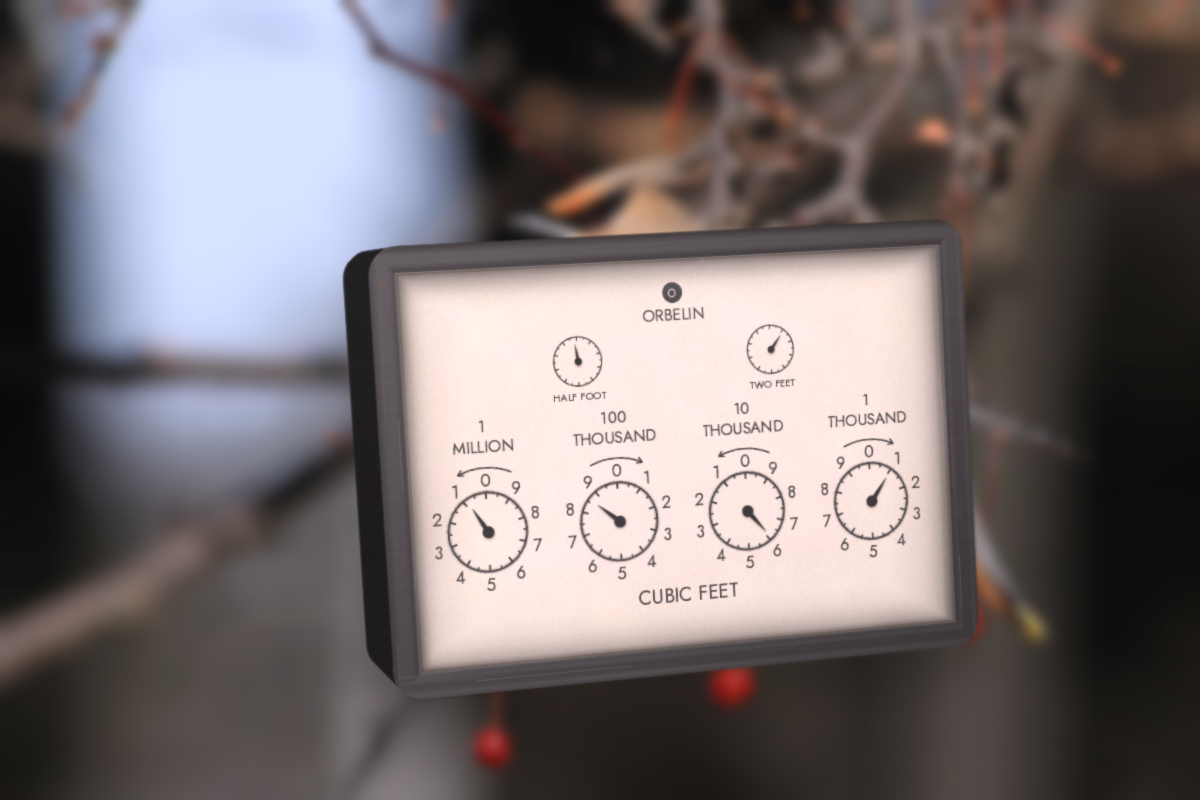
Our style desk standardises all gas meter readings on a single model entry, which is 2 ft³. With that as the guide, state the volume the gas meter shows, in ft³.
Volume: 86100 ft³
